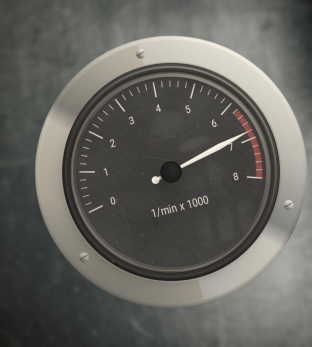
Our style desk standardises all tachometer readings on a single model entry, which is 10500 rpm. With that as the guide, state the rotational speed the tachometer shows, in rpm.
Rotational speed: 6800 rpm
